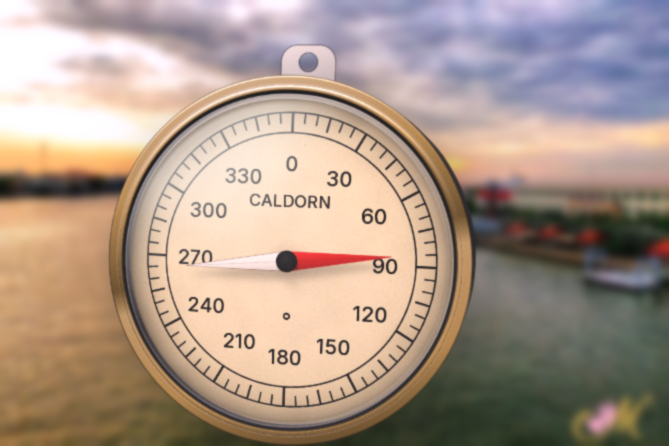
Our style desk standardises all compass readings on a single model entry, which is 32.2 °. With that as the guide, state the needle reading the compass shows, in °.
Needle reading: 85 °
